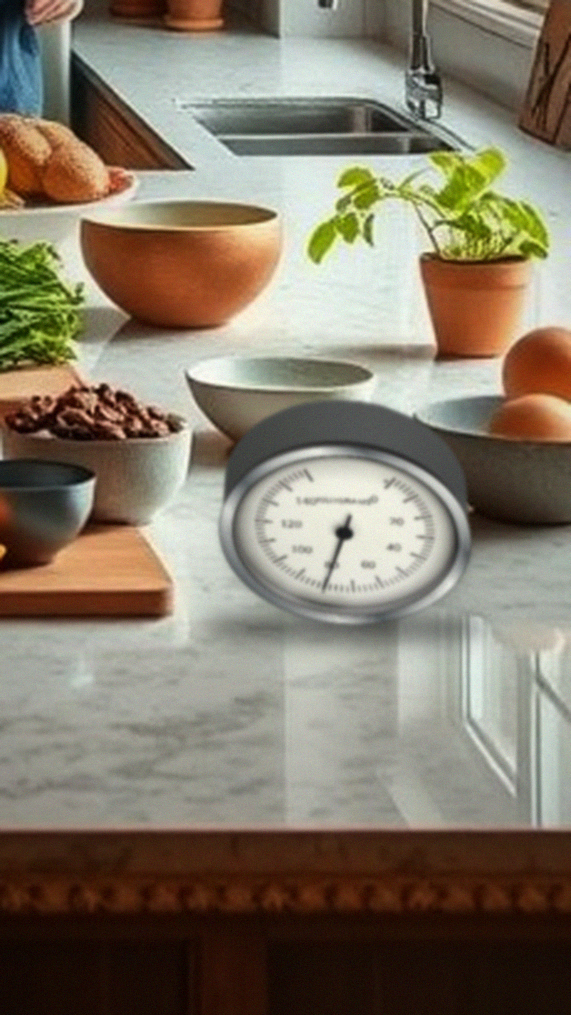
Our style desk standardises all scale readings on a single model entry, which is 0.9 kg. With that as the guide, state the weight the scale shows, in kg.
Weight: 80 kg
